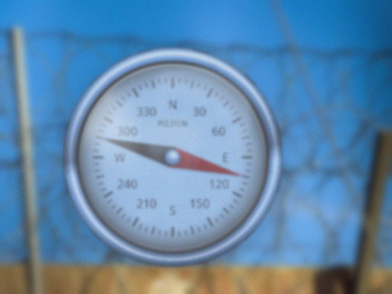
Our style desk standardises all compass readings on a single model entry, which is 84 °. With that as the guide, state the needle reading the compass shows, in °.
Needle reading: 105 °
